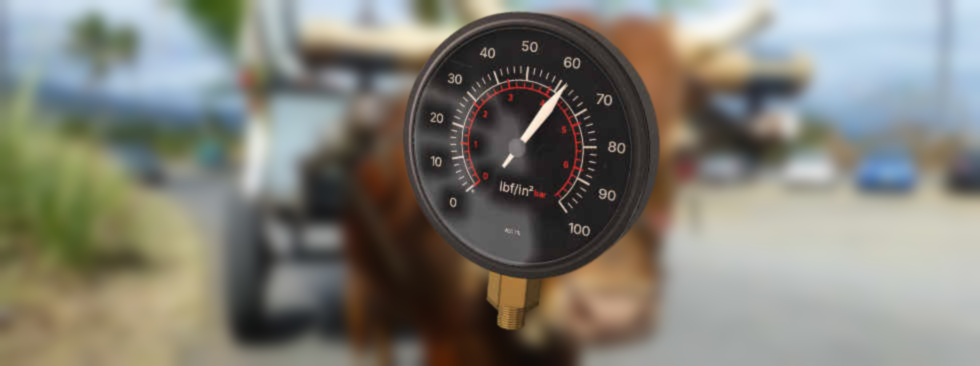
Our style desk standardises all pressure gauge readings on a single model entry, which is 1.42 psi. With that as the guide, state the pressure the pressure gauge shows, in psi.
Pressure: 62 psi
